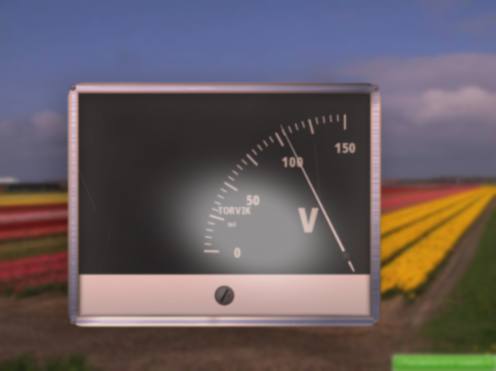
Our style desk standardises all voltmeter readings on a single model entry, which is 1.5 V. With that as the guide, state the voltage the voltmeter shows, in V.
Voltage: 105 V
